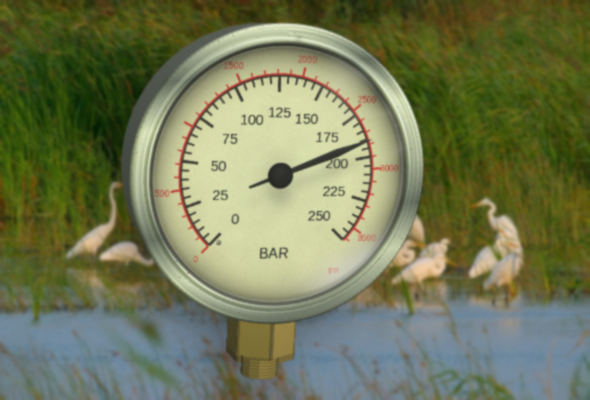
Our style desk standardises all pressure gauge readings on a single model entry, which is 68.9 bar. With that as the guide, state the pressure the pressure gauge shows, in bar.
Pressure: 190 bar
